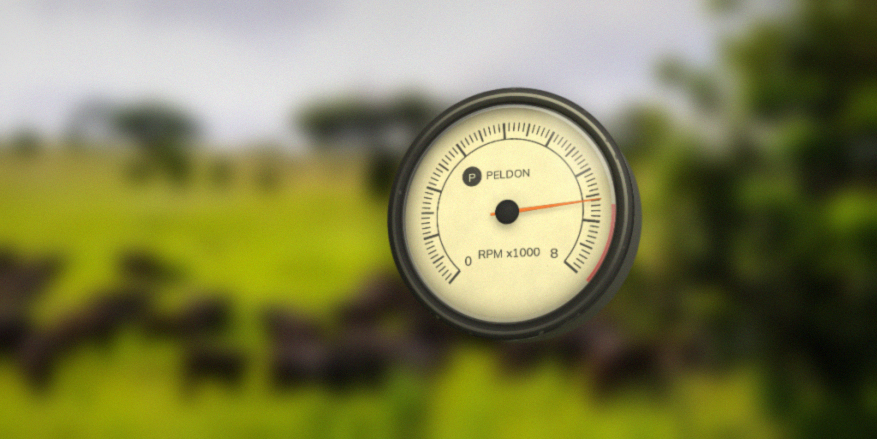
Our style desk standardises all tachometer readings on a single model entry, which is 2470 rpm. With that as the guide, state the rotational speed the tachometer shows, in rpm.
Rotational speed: 6600 rpm
